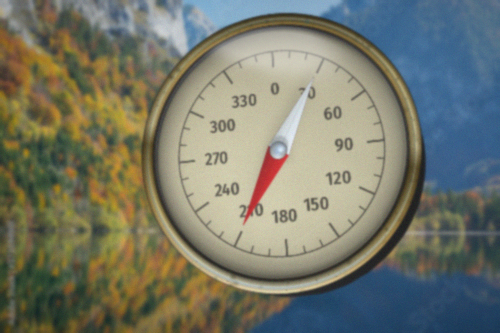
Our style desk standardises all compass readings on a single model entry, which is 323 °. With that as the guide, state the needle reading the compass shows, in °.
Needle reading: 210 °
